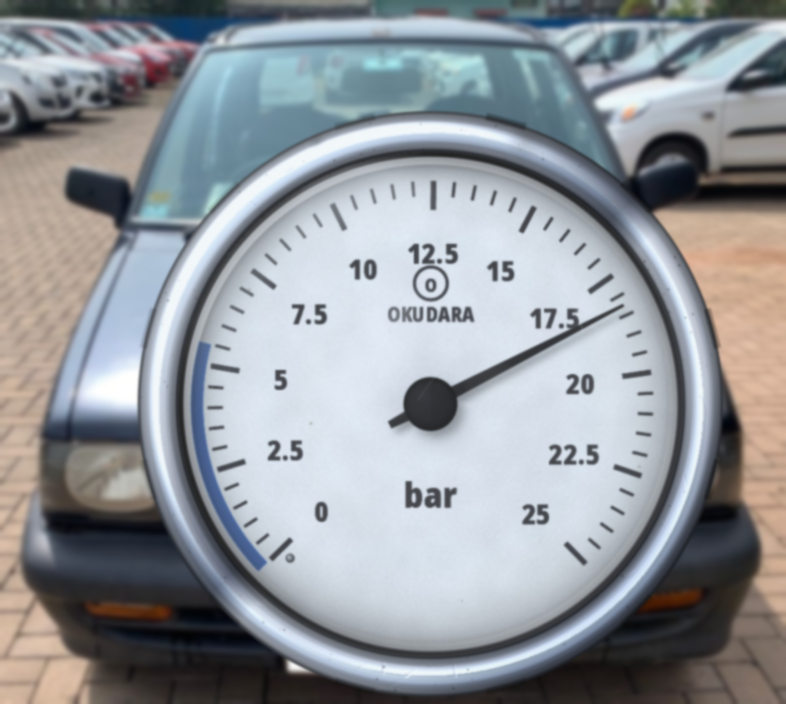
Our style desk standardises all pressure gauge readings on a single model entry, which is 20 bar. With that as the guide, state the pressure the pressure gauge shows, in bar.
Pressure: 18.25 bar
